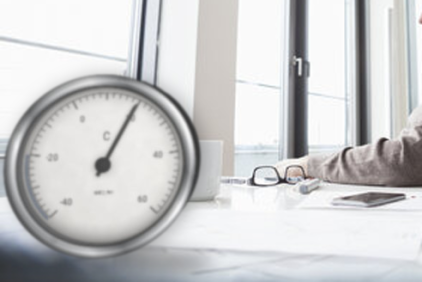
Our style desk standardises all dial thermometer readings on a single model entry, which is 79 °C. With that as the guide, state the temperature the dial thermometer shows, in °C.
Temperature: 20 °C
